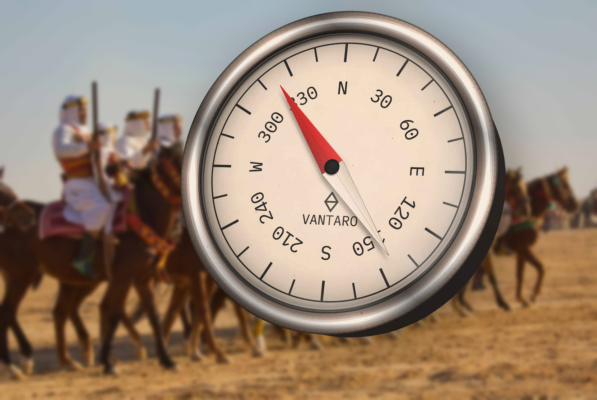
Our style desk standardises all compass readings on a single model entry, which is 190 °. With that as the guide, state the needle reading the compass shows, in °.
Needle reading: 322.5 °
